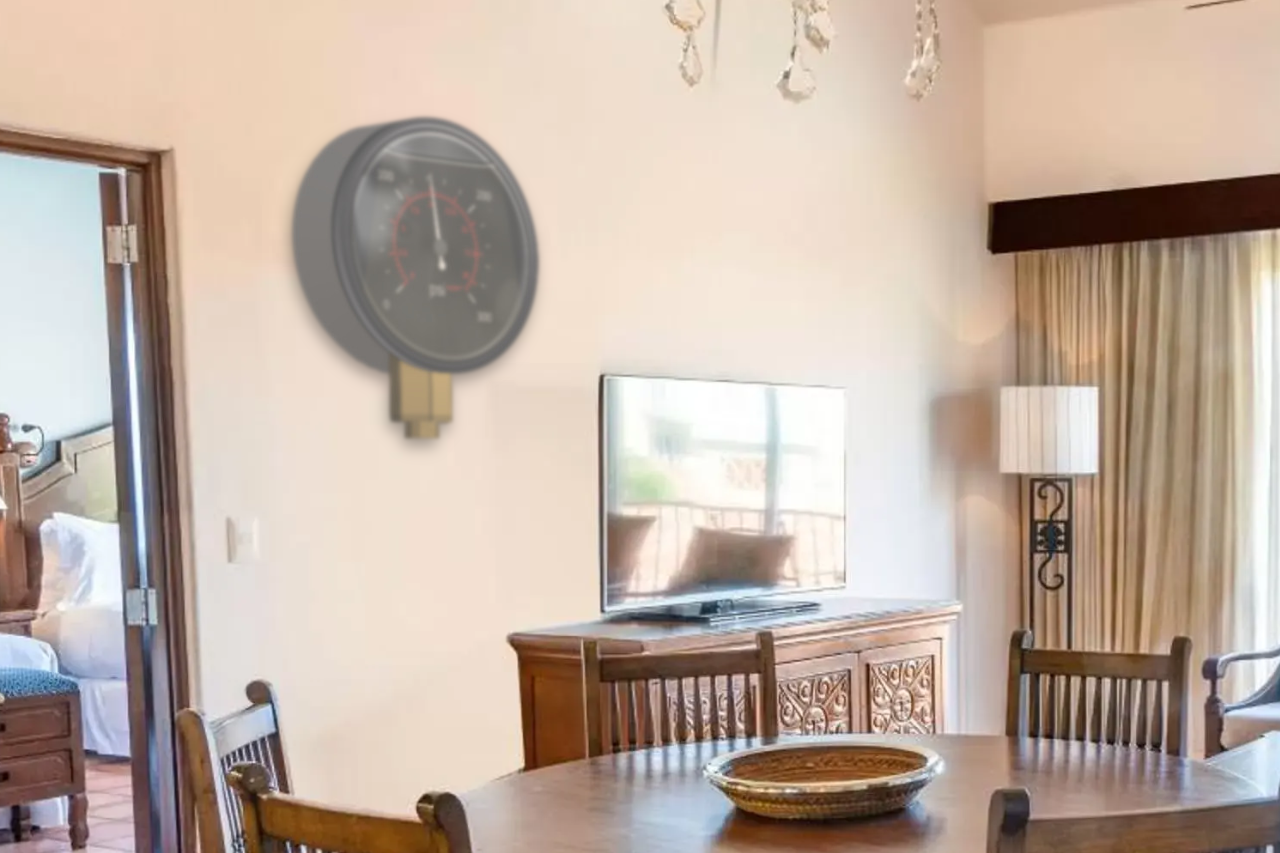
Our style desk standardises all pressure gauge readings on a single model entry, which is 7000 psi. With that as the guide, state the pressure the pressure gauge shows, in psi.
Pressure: 140 psi
